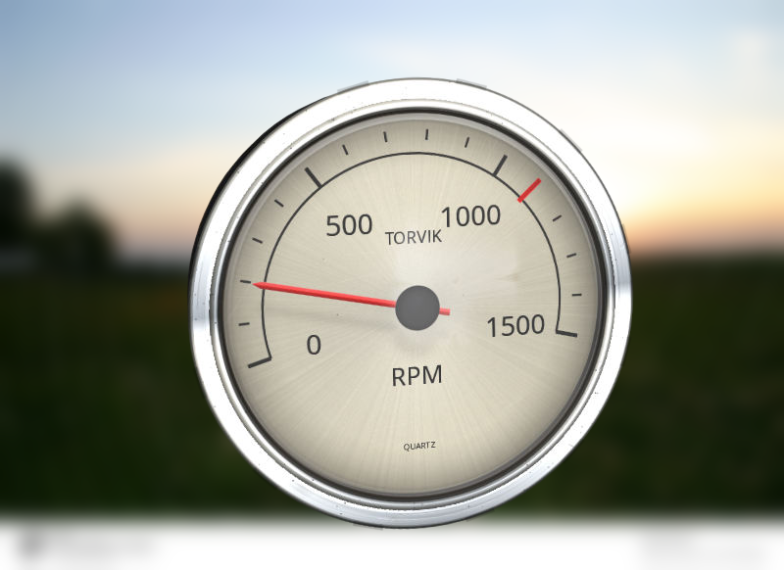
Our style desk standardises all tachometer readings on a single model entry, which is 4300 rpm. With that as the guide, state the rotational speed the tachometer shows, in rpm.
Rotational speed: 200 rpm
